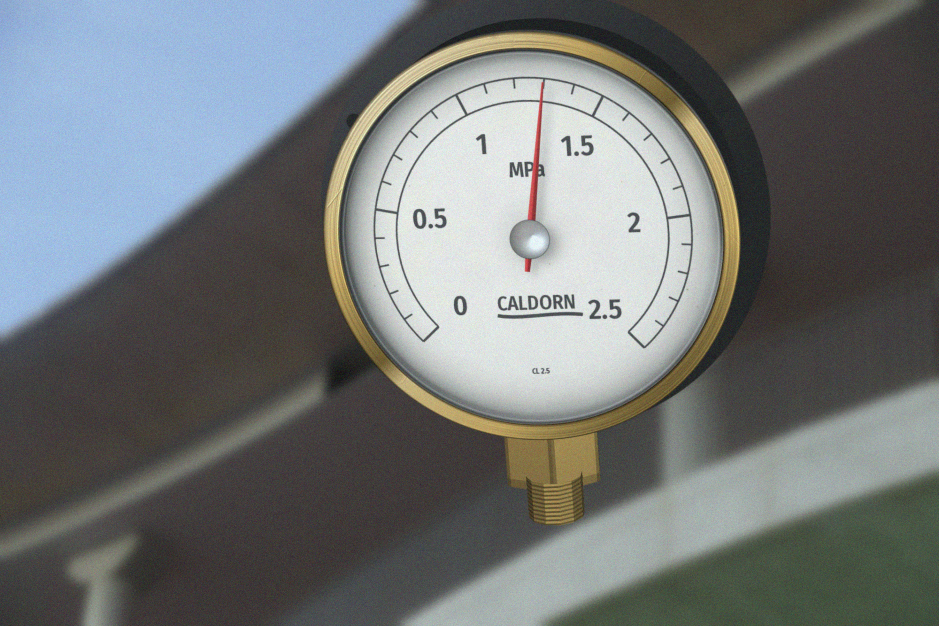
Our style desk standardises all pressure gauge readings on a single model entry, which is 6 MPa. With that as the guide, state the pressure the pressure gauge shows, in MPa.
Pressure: 1.3 MPa
